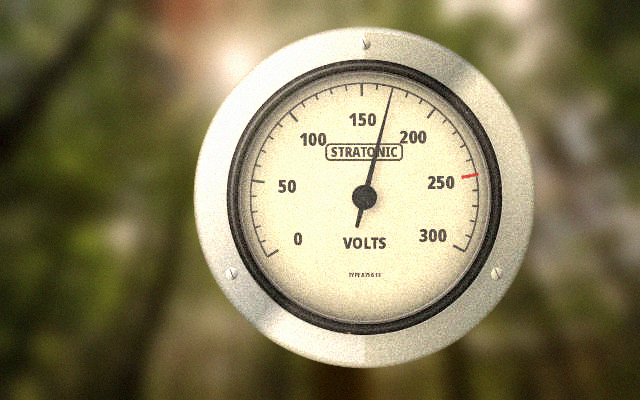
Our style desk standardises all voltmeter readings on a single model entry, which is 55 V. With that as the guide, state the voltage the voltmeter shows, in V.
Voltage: 170 V
